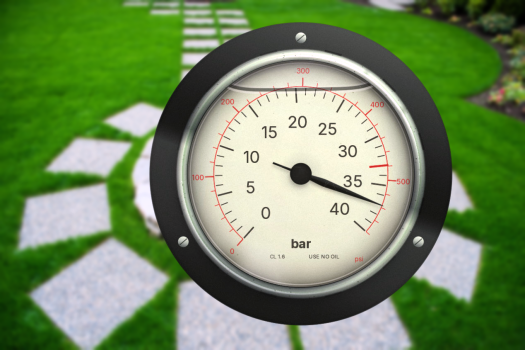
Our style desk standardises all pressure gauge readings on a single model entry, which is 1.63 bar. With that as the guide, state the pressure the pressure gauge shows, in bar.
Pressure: 37 bar
